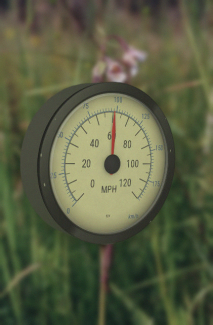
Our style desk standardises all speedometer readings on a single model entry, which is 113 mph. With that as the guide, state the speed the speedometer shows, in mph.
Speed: 60 mph
